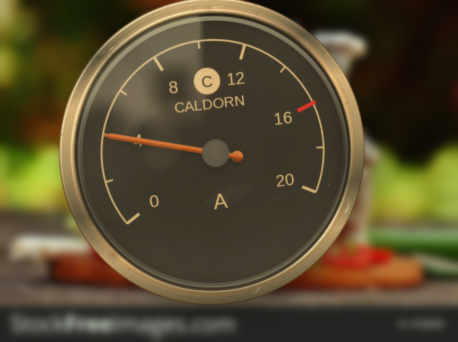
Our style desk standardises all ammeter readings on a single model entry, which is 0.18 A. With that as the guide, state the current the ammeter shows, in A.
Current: 4 A
